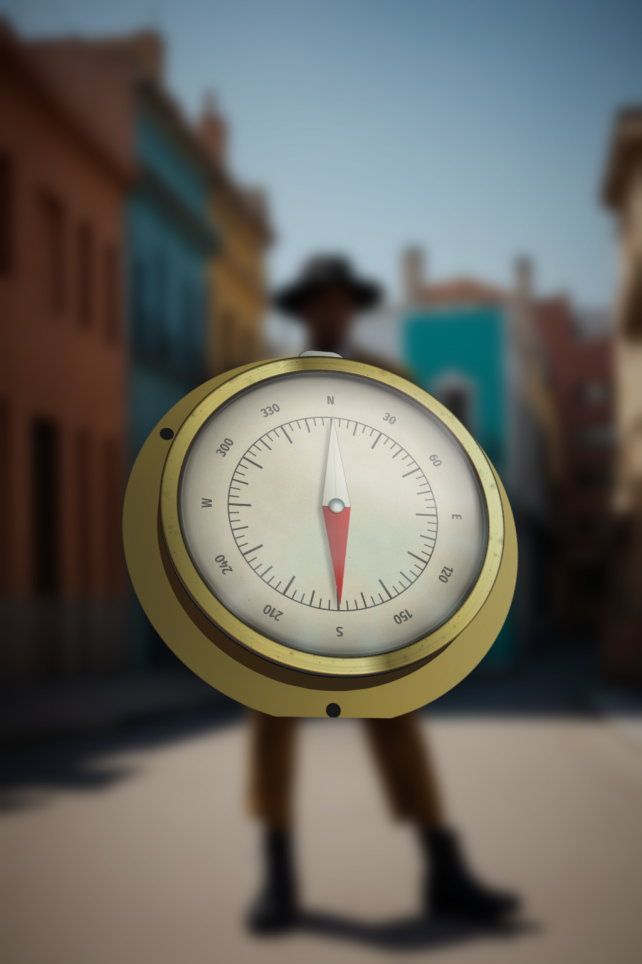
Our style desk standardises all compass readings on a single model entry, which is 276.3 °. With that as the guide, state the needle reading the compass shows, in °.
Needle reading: 180 °
